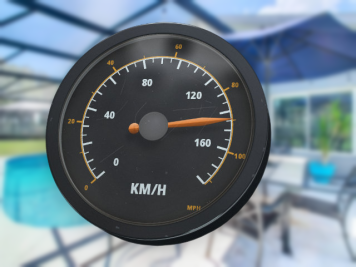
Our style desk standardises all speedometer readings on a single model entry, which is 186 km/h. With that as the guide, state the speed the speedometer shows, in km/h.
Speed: 145 km/h
